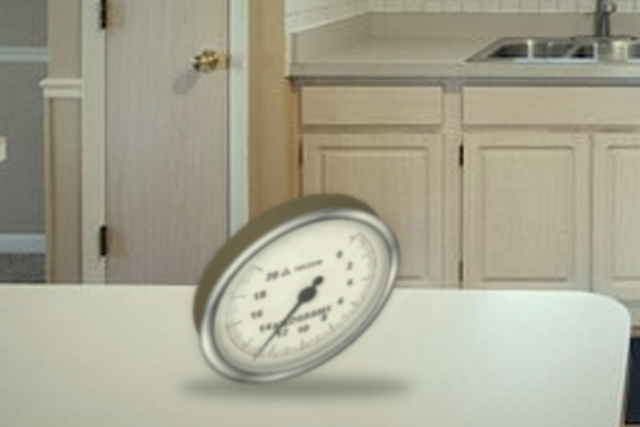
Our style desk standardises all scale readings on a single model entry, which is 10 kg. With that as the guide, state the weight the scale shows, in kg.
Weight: 13 kg
